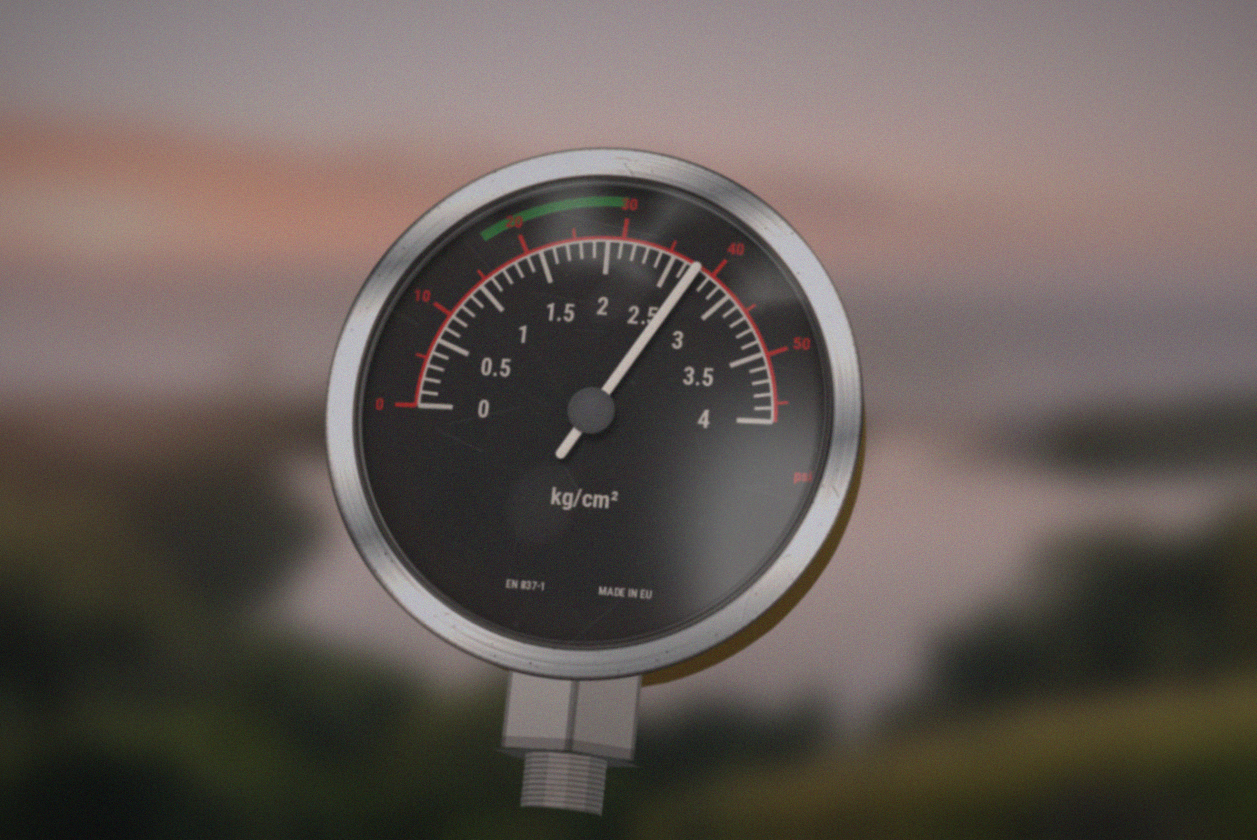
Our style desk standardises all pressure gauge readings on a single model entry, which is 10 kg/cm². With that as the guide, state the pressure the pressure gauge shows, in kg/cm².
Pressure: 2.7 kg/cm²
